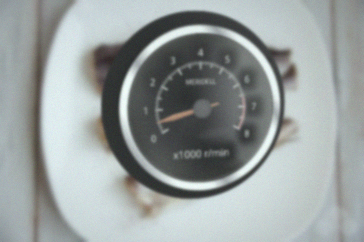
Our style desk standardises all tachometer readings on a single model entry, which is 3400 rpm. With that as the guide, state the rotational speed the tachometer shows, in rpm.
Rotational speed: 500 rpm
